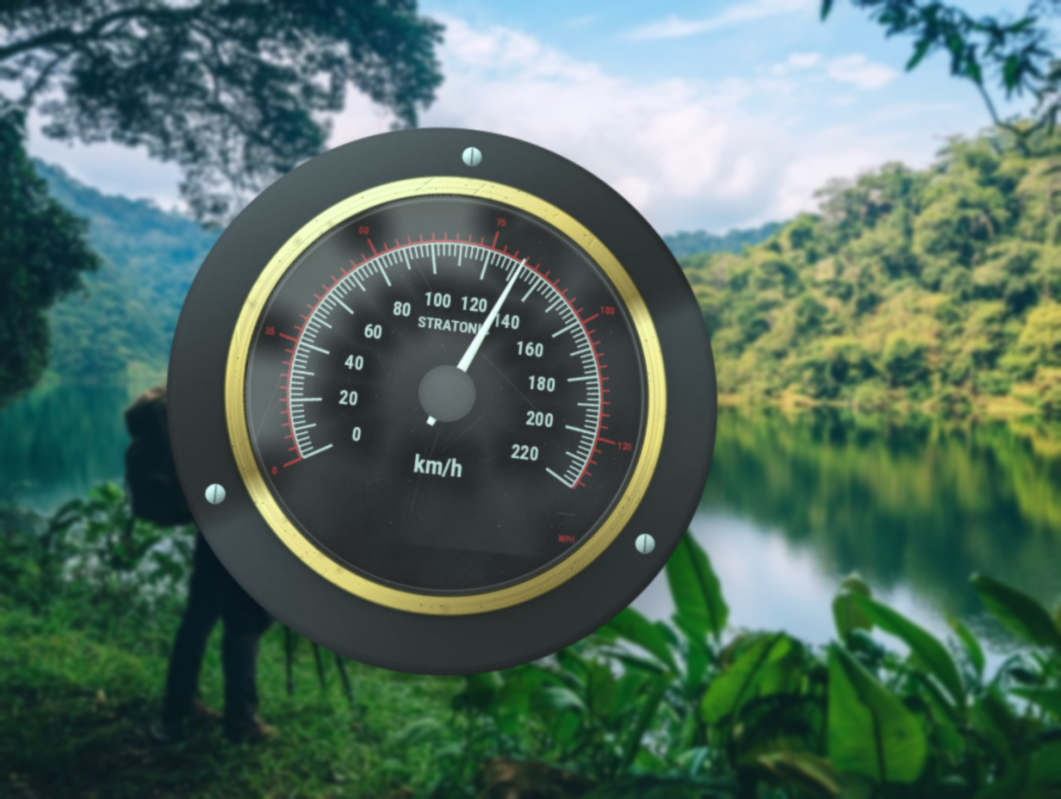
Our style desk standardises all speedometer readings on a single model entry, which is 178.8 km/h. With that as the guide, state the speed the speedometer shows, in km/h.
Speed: 132 km/h
